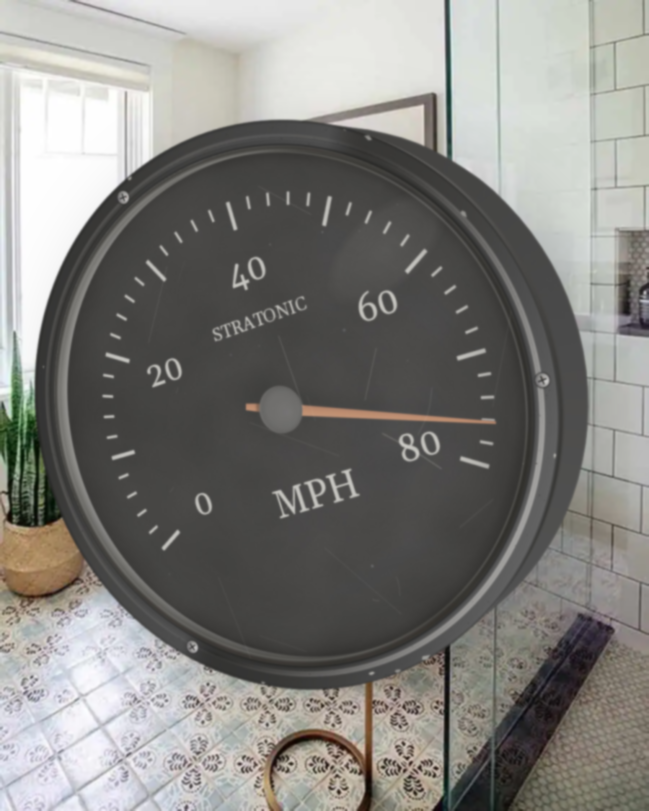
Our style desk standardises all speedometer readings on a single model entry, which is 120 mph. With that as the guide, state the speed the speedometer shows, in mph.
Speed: 76 mph
